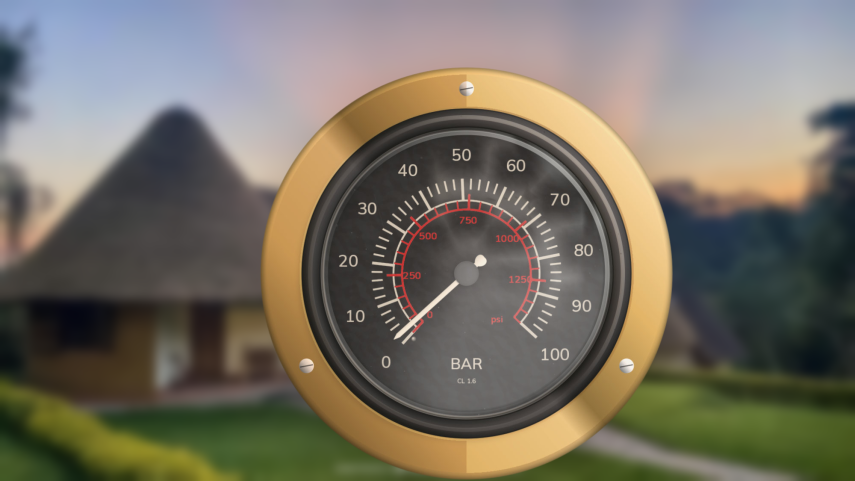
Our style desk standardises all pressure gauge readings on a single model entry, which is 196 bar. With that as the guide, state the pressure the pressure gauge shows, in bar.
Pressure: 2 bar
